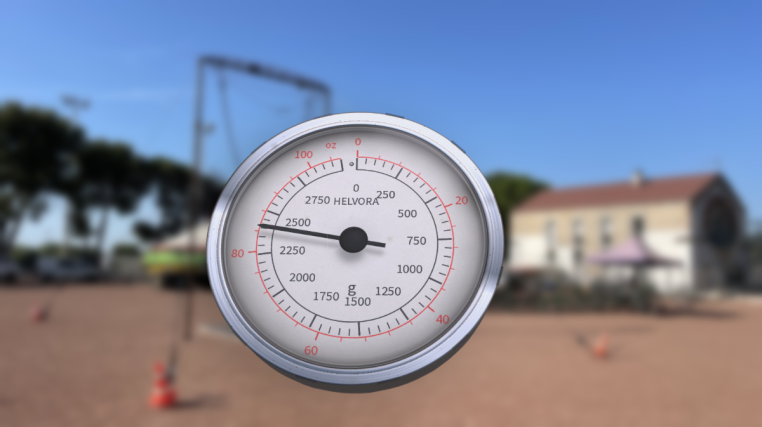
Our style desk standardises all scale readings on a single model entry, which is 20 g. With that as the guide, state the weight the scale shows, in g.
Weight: 2400 g
